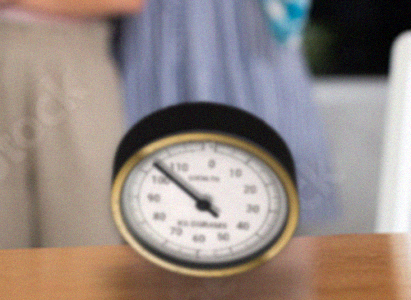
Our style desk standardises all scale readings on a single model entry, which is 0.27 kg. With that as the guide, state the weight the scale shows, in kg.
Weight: 105 kg
